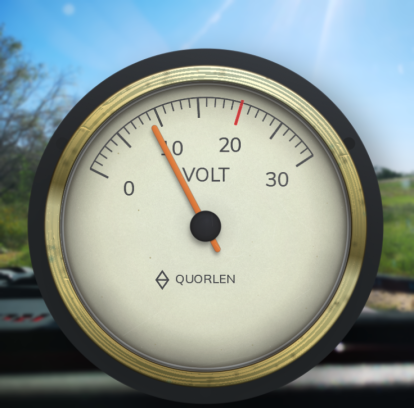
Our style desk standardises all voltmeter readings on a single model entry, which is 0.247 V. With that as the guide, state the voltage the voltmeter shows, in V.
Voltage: 9 V
